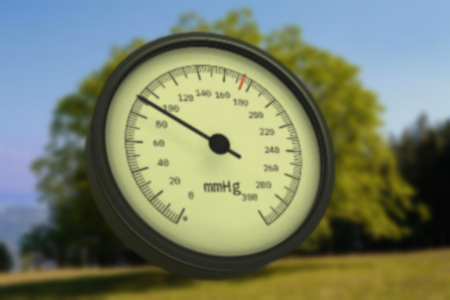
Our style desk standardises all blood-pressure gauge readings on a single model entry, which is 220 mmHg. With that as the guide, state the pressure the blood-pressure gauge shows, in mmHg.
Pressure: 90 mmHg
